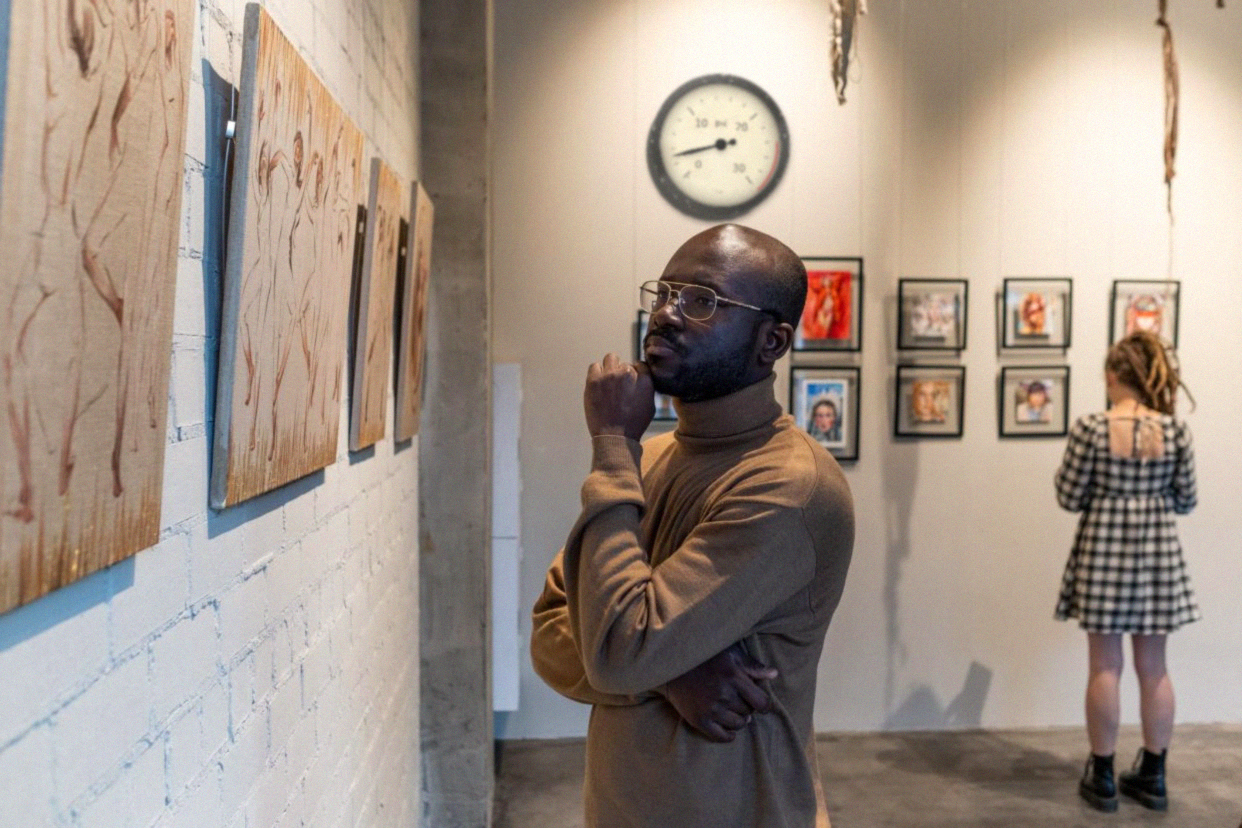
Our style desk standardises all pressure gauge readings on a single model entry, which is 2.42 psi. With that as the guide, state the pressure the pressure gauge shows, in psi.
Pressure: 3 psi
